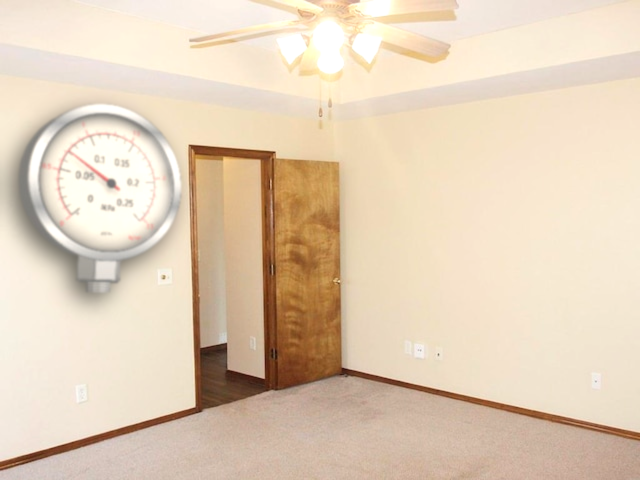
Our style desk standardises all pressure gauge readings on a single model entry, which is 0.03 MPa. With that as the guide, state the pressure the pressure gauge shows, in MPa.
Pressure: 0.07 MPa
